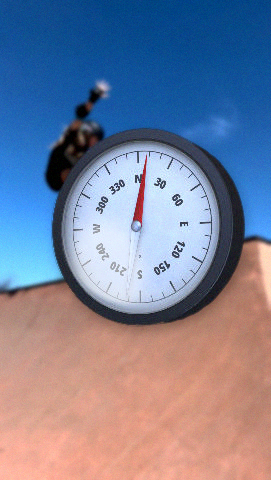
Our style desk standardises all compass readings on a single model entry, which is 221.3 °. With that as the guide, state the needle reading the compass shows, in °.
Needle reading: 10 °
